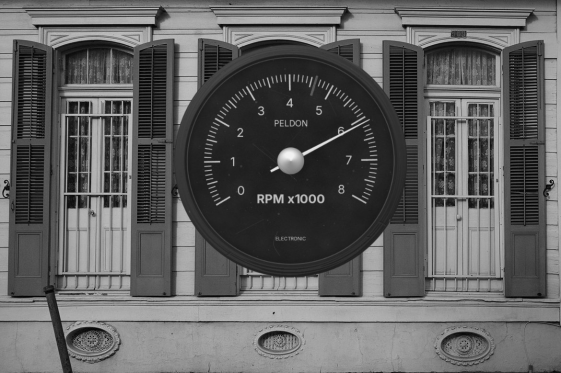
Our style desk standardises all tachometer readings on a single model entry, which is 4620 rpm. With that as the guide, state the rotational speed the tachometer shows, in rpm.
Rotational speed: 6100 rpm
